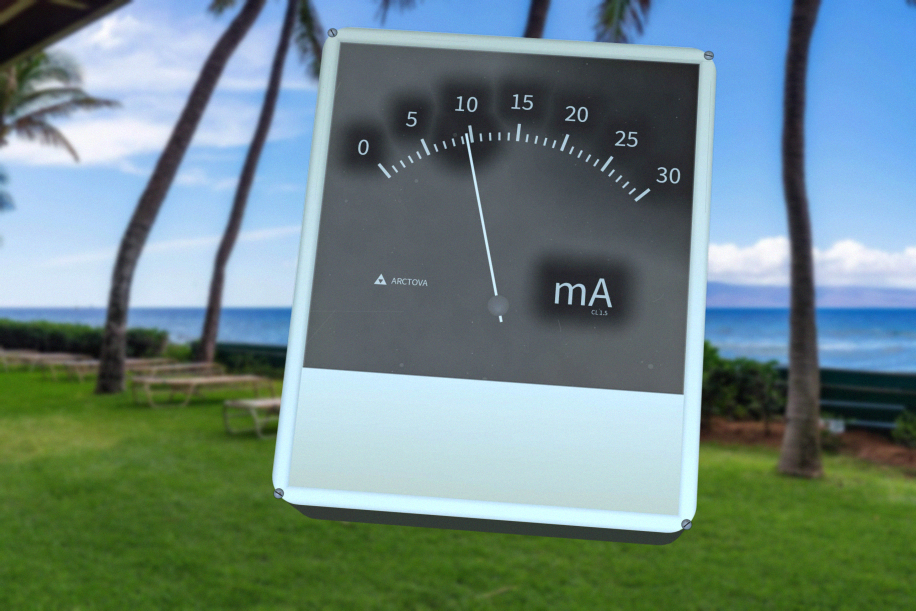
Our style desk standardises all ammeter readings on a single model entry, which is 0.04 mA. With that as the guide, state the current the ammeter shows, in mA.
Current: 9.5 mA
